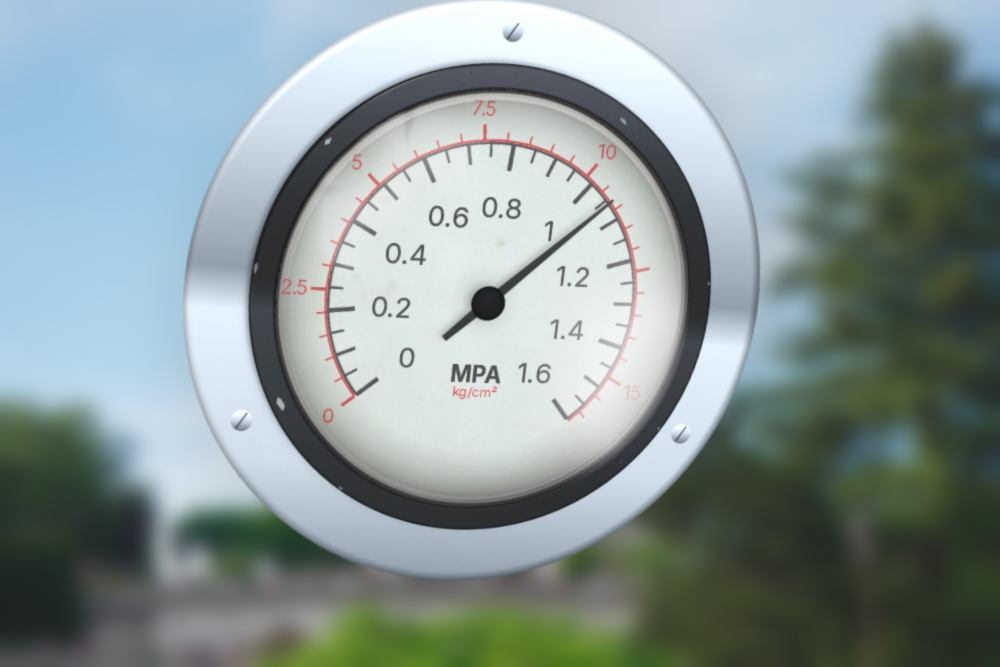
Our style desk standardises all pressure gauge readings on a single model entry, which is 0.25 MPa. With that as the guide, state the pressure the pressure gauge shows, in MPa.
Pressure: 1.05 MPa
